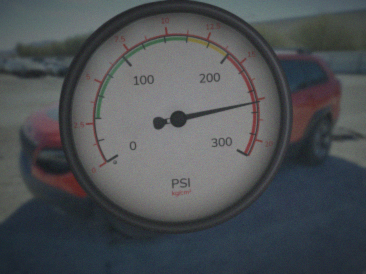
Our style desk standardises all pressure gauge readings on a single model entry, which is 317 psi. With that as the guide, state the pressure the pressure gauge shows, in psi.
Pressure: 250 psi
